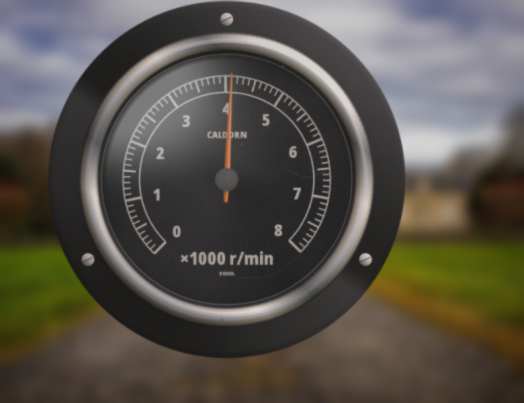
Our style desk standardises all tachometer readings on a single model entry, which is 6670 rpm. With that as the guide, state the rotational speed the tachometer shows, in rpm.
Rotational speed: 4100 rpm
